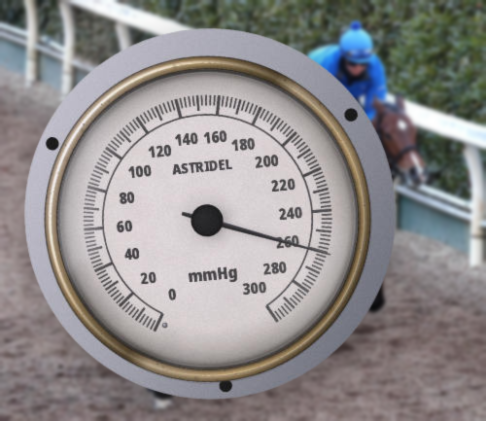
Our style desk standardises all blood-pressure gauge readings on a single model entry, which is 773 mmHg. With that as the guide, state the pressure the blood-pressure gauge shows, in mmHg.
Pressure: 260 mmHg
